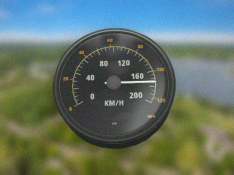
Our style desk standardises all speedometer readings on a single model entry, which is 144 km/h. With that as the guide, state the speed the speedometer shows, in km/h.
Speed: 175 km/h
